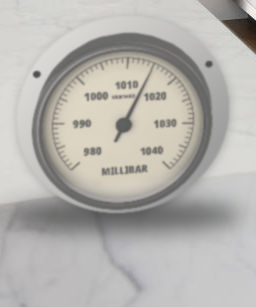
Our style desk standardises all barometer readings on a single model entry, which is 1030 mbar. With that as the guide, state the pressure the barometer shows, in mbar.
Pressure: 1015 mbar
